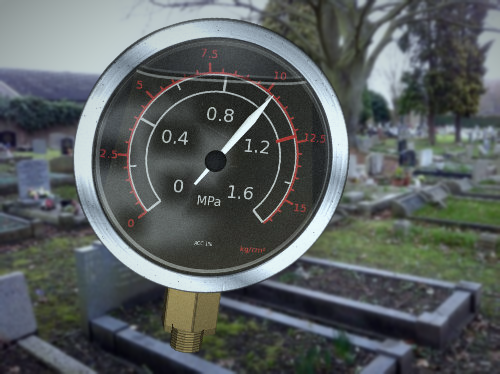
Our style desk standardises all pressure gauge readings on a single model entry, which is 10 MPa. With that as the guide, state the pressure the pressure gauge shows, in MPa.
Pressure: 1 MPa
